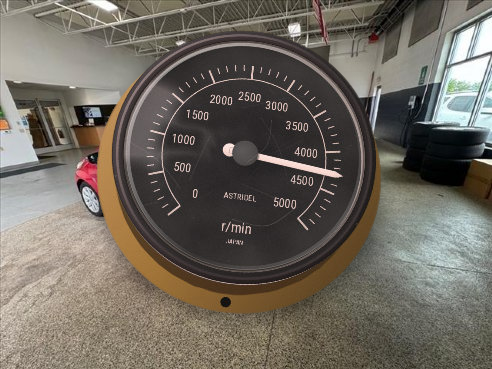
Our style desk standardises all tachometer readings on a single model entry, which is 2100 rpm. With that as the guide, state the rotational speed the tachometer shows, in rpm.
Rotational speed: 4300 rpm
